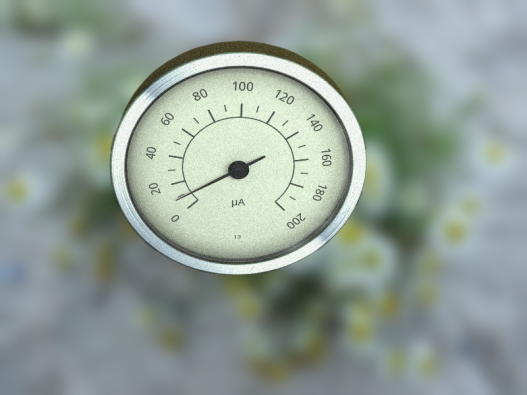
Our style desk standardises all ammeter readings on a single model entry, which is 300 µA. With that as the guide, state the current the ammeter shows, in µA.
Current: 10 µA
